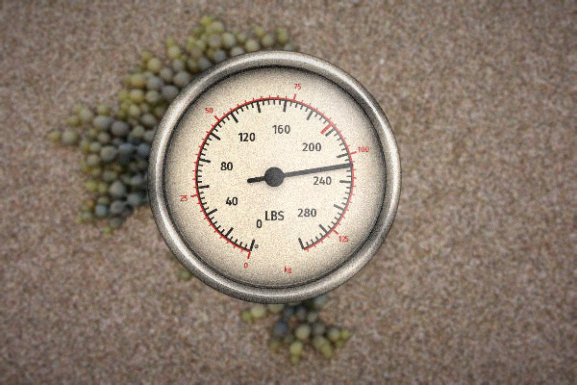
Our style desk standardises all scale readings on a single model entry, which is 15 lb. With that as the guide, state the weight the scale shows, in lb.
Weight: 228 lb
